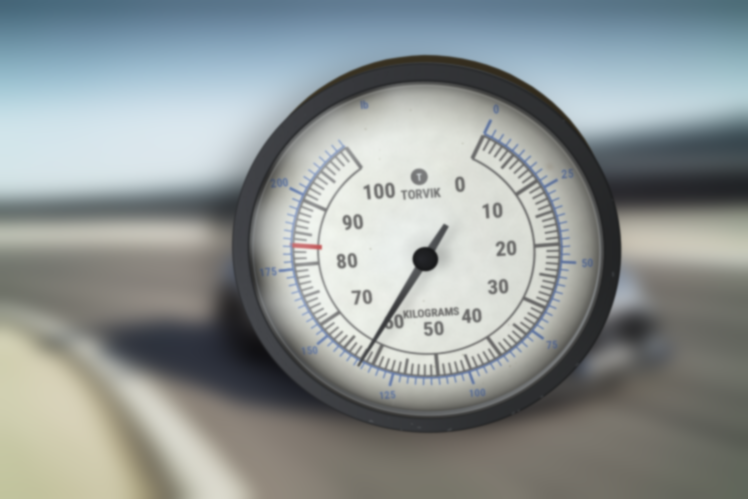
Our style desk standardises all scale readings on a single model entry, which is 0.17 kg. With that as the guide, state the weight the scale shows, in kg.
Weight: 62 kg
